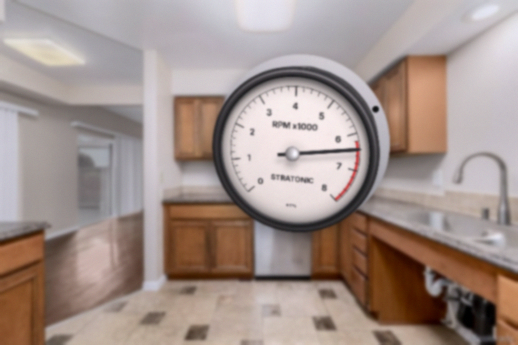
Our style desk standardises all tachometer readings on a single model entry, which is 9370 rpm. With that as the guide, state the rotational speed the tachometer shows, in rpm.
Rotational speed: 6400 rpm
